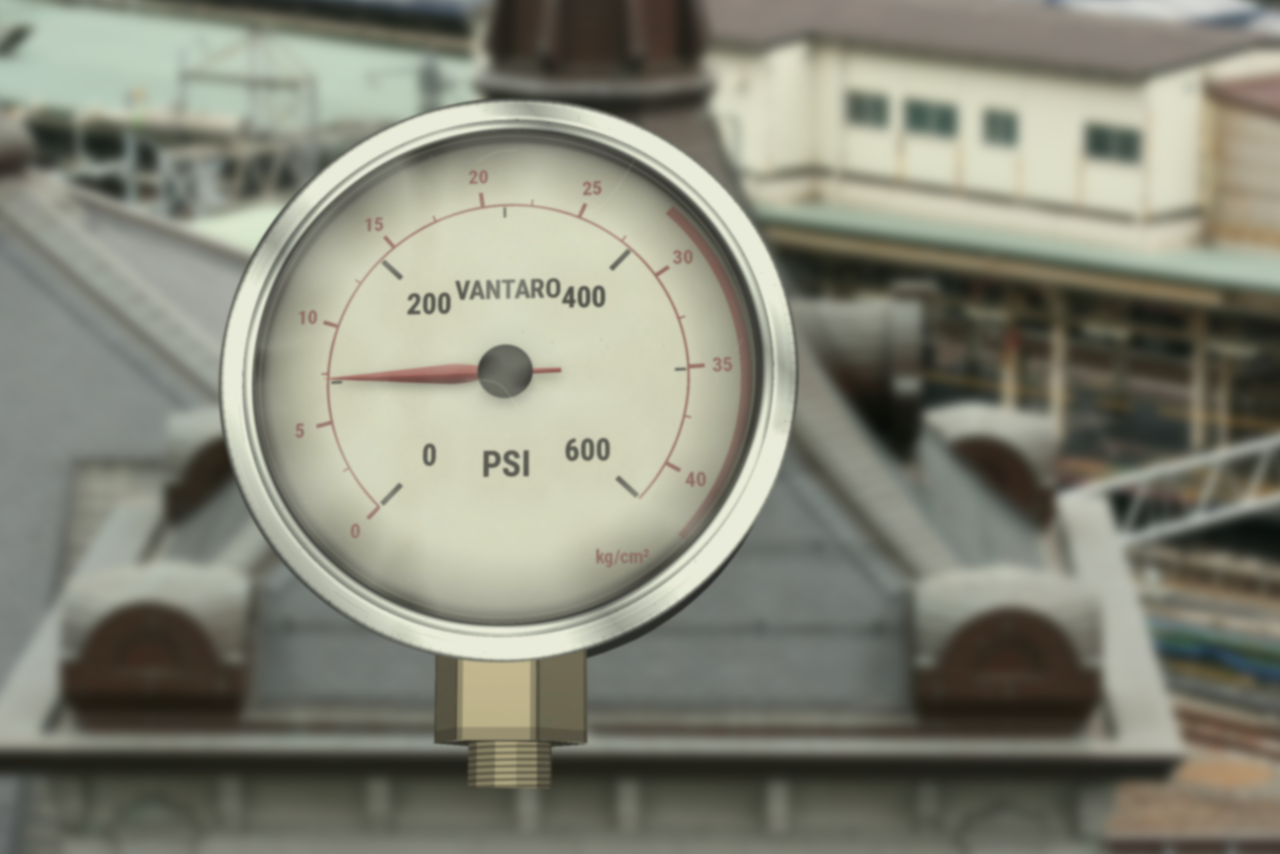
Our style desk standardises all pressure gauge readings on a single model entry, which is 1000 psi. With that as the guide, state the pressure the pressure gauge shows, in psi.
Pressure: 100 psi
